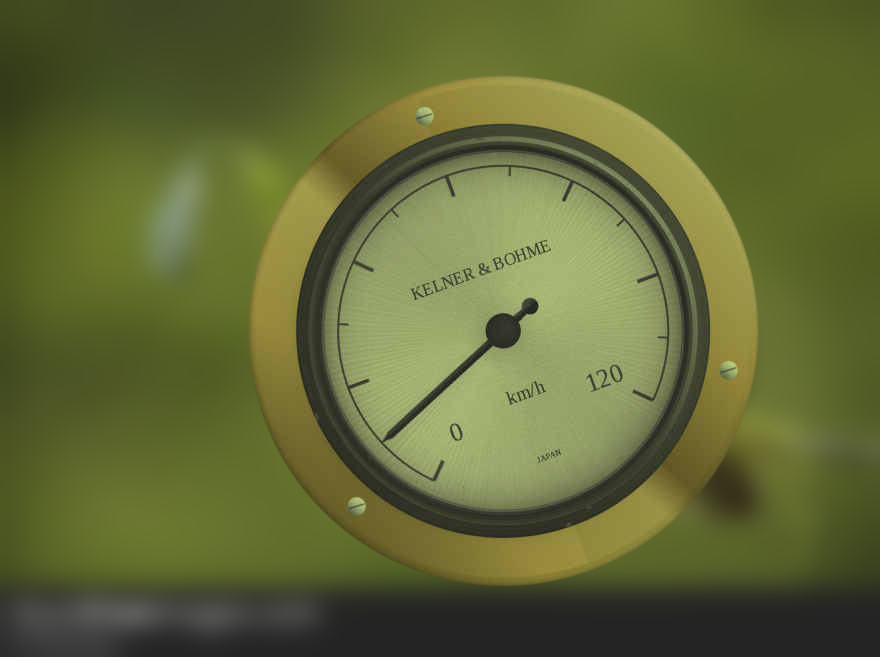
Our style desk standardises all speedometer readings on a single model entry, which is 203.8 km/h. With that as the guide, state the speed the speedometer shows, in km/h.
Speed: 10 km/h
